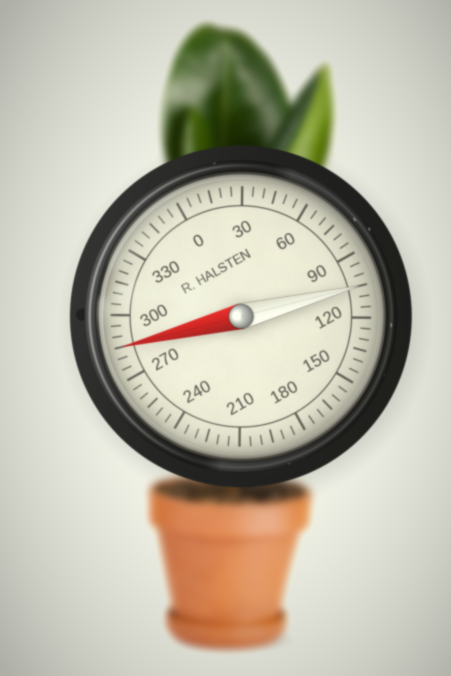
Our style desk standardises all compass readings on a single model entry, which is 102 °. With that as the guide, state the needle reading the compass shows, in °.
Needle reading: 285 °
